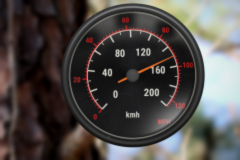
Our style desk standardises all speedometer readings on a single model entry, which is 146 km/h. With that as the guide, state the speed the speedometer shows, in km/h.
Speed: 150 km/h
